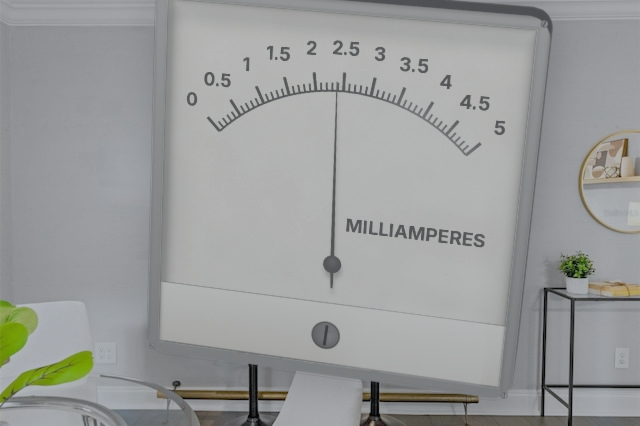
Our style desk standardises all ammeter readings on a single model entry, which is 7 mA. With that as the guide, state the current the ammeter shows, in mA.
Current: 2.4 mA
